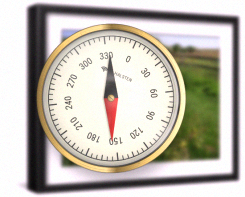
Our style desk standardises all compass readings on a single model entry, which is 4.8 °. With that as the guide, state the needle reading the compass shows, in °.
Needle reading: 155 °
